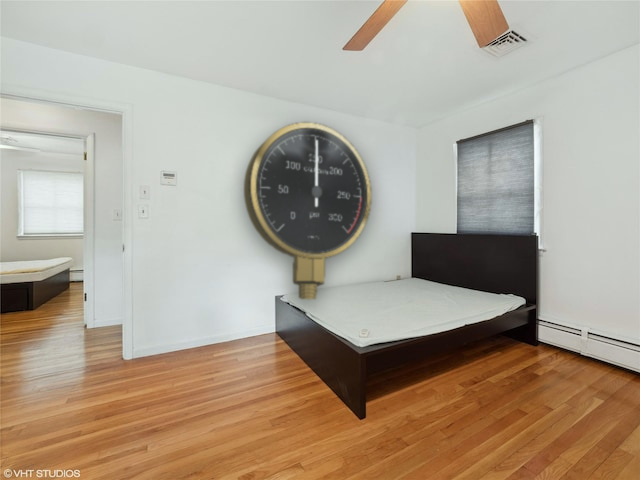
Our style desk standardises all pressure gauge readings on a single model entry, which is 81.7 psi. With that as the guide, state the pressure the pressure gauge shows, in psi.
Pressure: 150 psi
